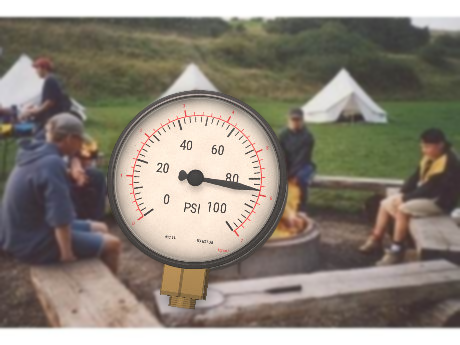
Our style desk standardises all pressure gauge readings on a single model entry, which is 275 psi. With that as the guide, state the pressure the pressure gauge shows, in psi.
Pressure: 84 psi
